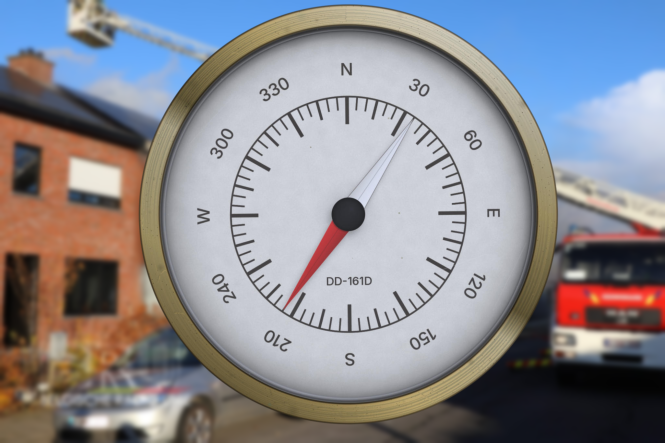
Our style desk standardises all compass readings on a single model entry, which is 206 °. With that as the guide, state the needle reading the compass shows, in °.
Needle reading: 215 °
